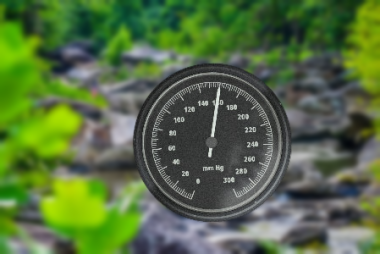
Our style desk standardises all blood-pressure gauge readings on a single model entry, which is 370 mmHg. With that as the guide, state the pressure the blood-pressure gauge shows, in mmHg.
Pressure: 160 mmHg
